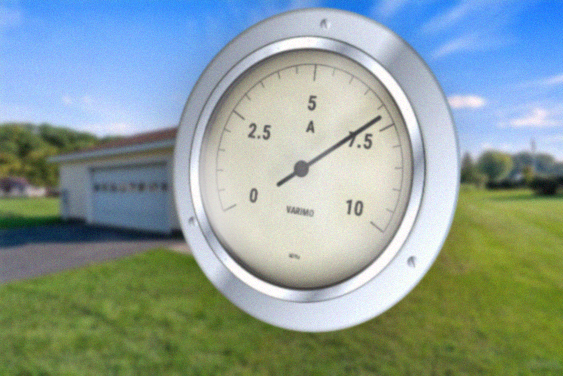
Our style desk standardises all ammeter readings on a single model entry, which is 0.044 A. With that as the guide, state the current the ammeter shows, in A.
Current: 7.25 A
